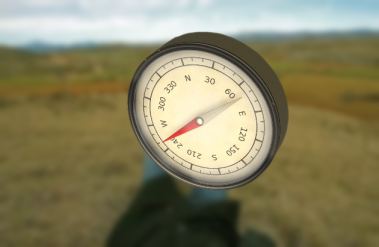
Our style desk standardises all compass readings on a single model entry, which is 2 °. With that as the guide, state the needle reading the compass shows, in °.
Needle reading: 250 °
